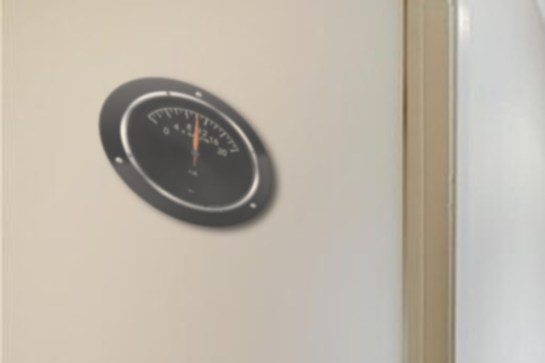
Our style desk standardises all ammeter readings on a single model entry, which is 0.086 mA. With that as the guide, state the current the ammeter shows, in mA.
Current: 10 mA
